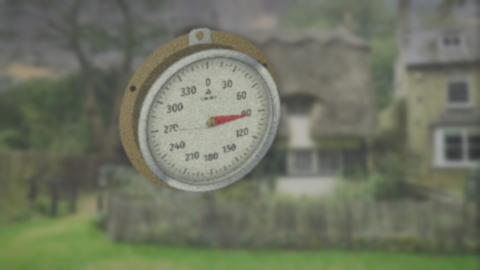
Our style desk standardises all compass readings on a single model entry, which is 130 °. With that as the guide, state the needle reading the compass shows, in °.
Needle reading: 90 °
